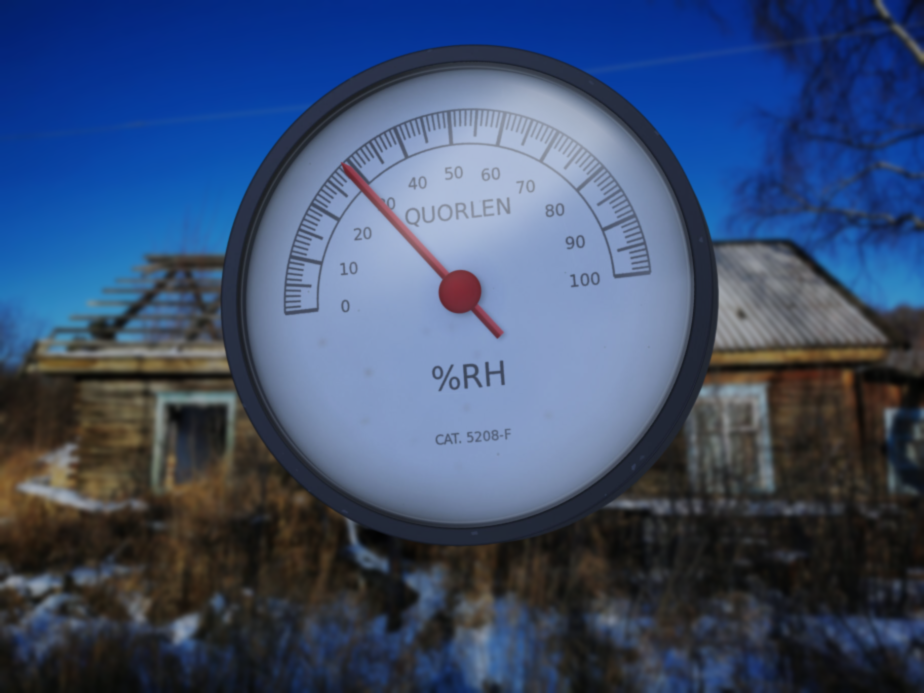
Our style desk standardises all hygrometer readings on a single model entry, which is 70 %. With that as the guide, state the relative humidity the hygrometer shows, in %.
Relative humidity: 29 %
